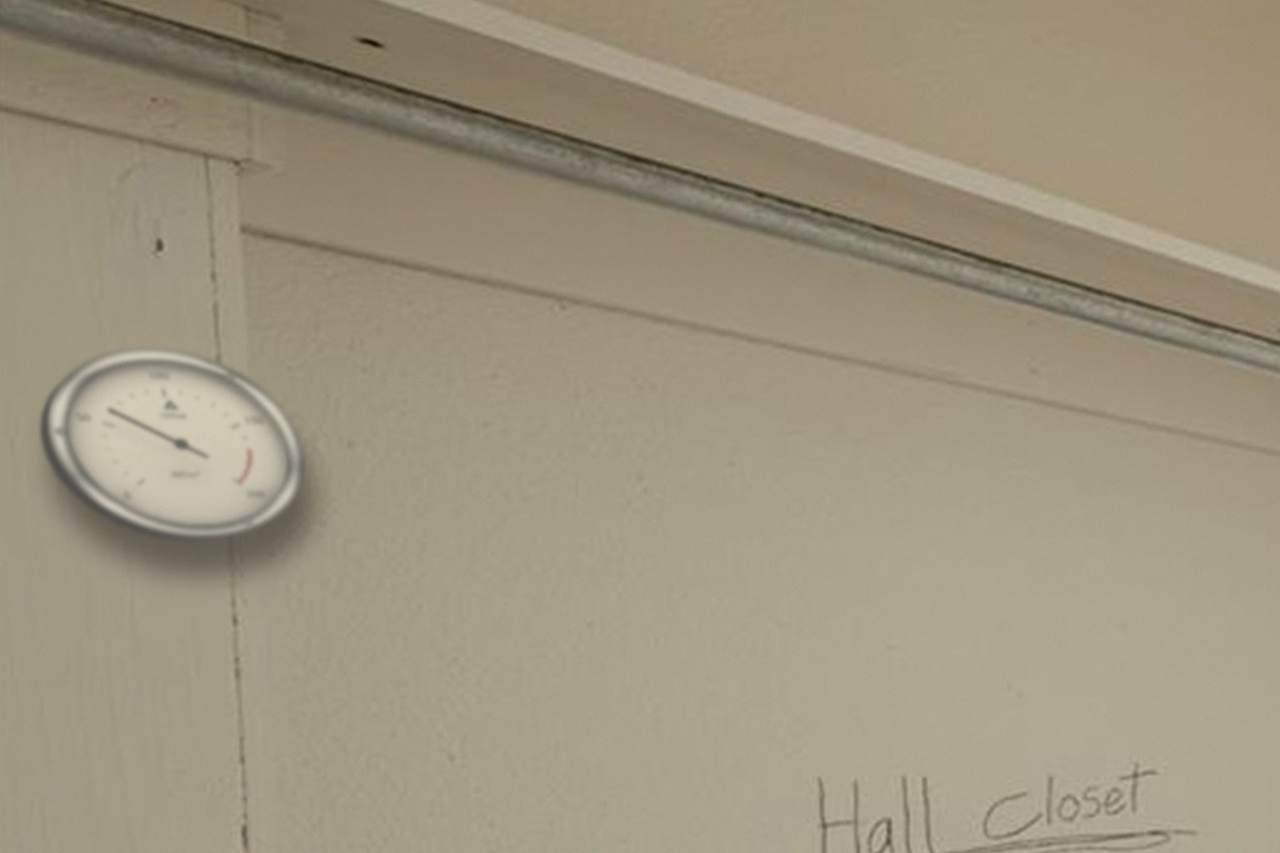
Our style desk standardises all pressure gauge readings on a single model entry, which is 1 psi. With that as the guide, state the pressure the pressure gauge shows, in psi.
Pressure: 60 psi
